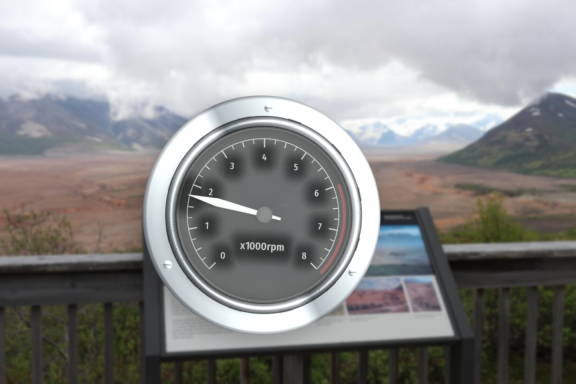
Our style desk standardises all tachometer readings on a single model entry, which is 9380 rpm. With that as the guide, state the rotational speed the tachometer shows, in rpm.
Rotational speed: 1750 rpm
